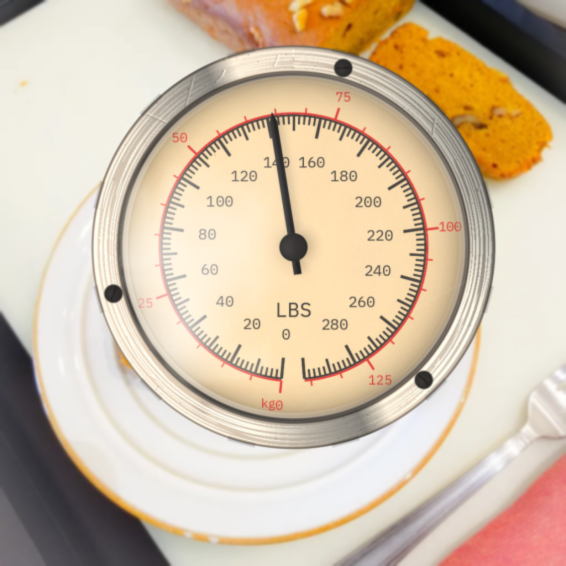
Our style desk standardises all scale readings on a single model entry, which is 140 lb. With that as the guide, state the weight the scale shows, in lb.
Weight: 142 lb
